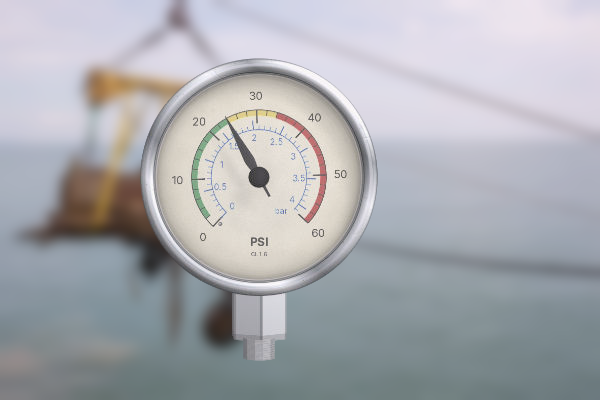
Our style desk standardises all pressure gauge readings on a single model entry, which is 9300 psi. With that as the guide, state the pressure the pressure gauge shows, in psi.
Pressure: 24 psi
